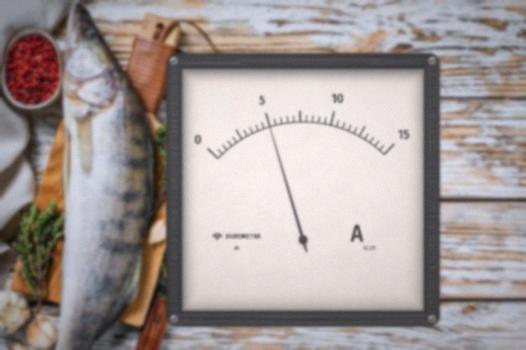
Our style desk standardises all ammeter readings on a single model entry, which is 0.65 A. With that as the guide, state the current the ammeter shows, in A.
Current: 5 A
